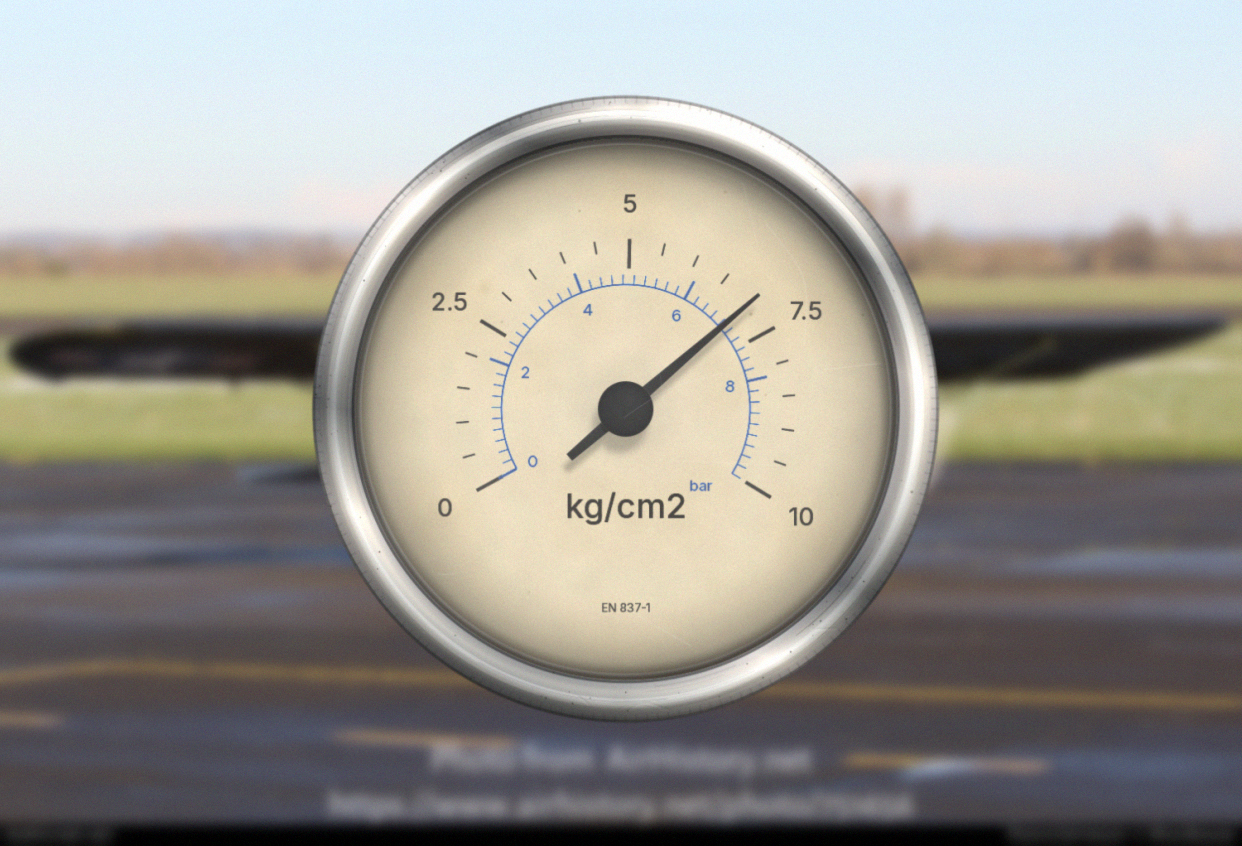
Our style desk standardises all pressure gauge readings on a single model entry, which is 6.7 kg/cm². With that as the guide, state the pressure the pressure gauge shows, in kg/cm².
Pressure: 7 kg/cm²
